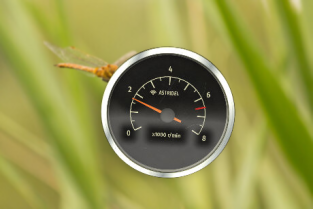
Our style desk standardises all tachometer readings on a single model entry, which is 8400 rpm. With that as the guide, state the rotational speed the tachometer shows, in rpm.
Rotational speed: 1750 rpm
